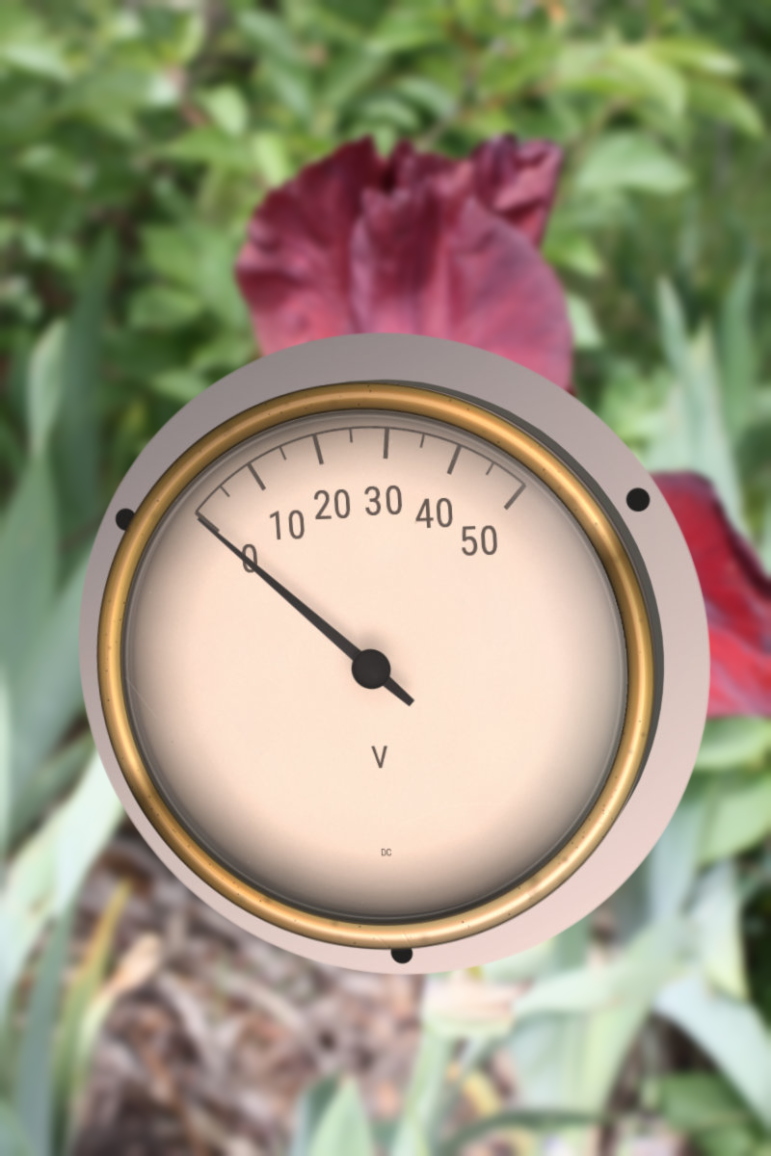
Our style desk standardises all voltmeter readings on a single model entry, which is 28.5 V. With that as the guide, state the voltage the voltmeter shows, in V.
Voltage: 0 V
